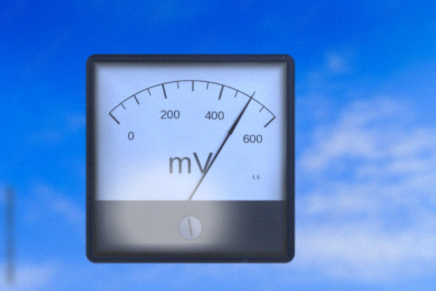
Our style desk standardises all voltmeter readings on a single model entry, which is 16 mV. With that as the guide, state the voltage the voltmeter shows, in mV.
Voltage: 500 mV
